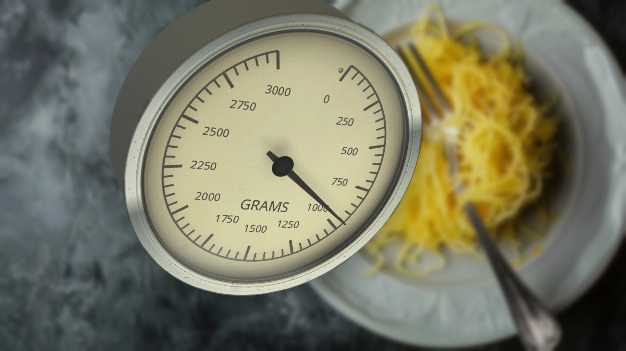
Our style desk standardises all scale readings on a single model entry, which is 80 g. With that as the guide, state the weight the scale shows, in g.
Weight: 950 g
